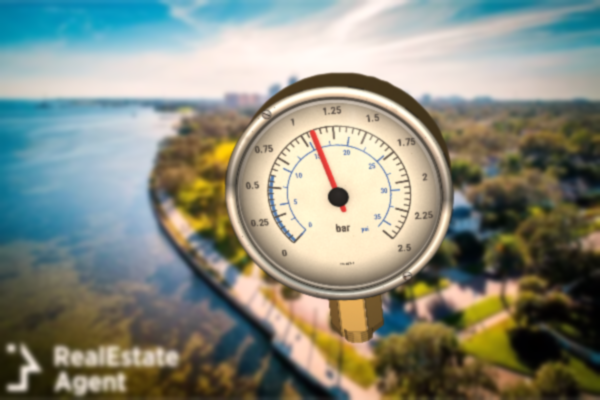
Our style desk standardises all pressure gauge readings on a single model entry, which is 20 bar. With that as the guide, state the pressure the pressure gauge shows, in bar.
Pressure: 1.1 bar
